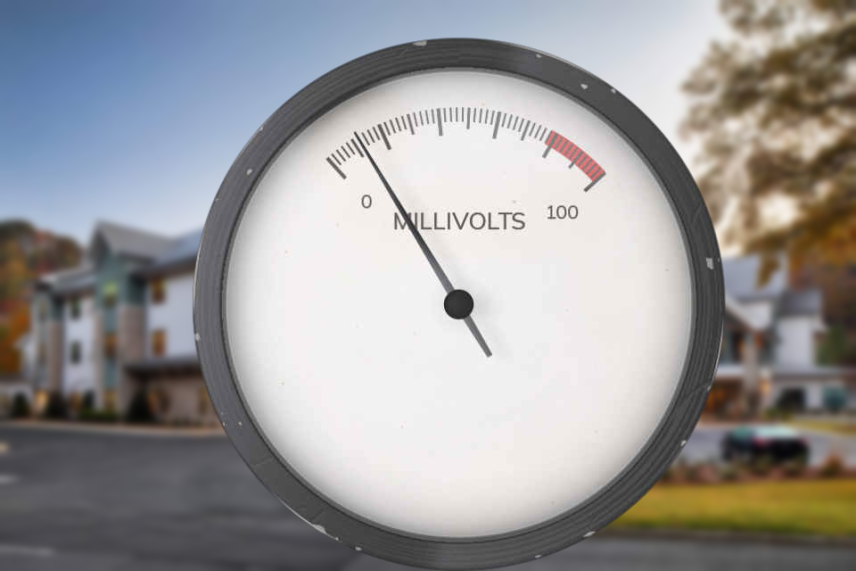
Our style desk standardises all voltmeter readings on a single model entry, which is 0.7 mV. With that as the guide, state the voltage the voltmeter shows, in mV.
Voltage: 12 mV
